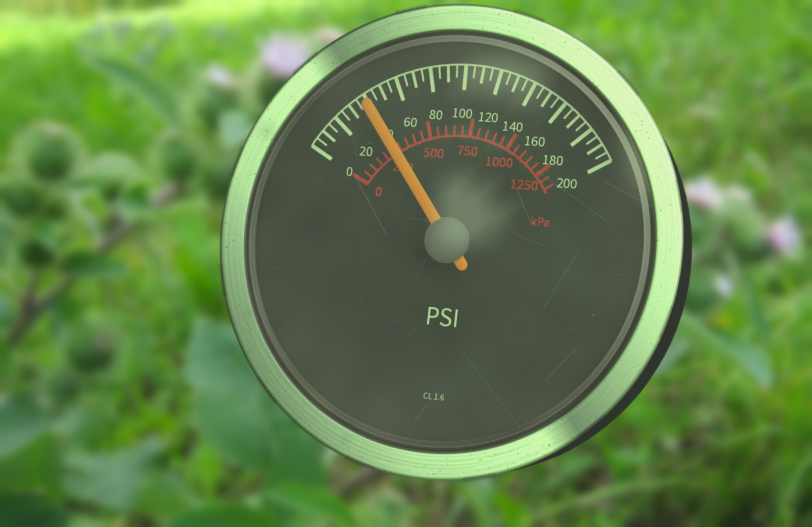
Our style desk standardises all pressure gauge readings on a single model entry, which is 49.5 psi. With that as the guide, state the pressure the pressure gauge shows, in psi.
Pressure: 40 psi
